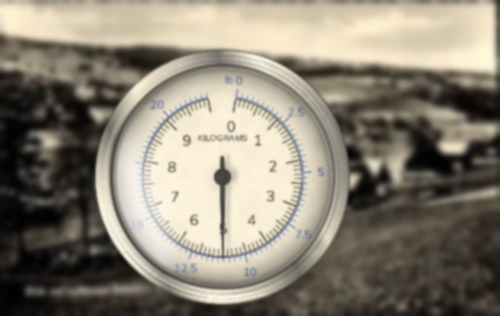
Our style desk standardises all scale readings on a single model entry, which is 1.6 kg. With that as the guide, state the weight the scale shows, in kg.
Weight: 5 kg
